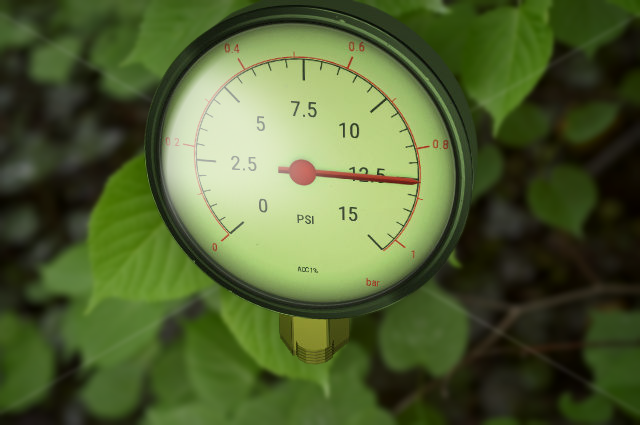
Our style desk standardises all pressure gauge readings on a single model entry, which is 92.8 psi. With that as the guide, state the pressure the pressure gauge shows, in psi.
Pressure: 12.5 psi
